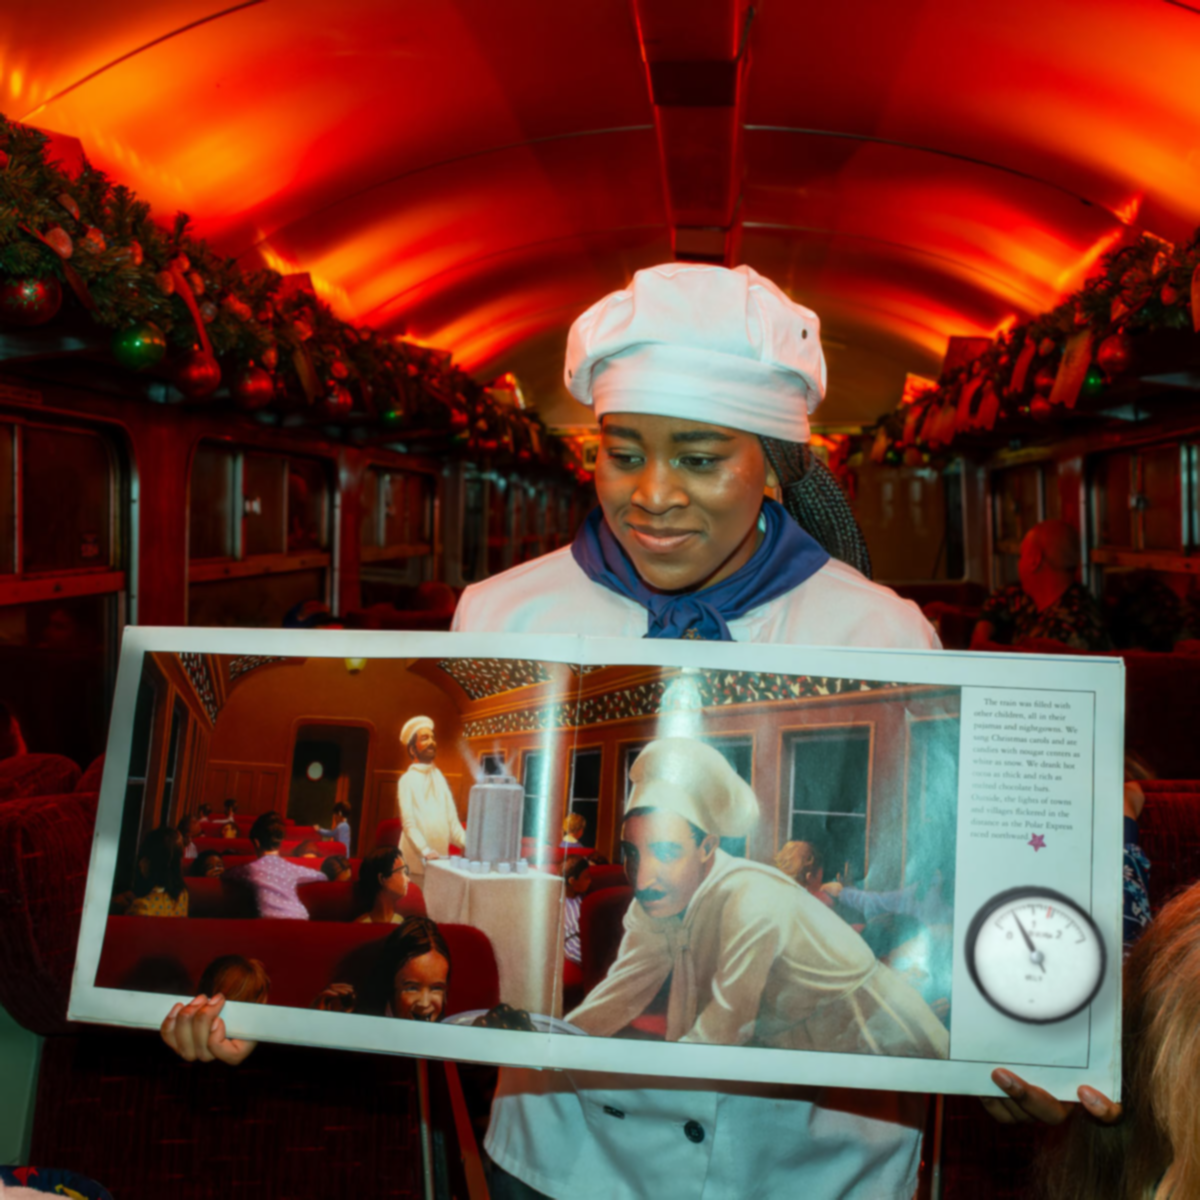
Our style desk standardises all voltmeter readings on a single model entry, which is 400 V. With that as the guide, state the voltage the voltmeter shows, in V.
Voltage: 0.5 V
